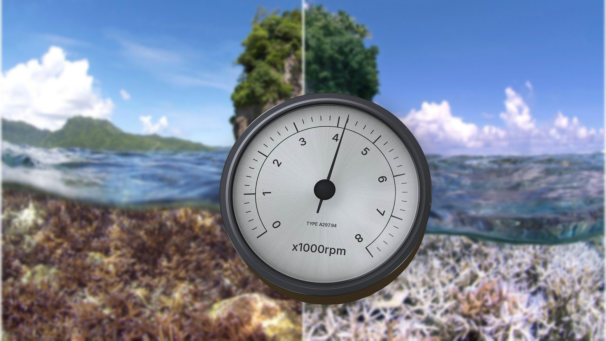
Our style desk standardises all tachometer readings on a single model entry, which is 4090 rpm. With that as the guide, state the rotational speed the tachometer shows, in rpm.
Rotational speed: 4200 rpm
